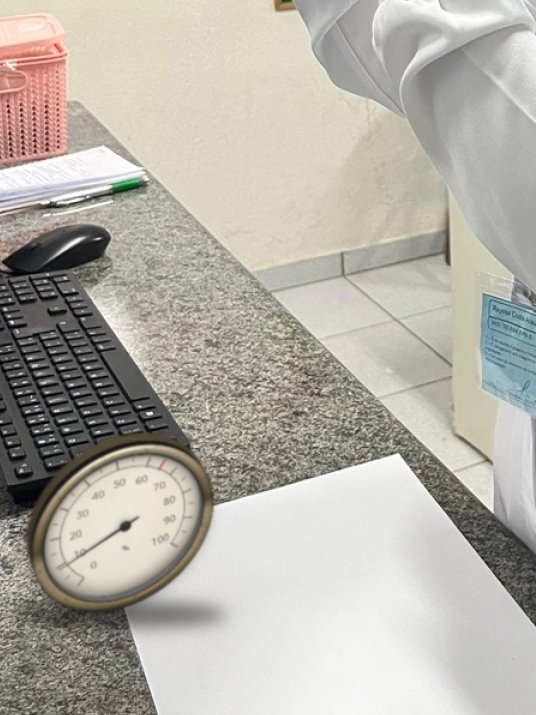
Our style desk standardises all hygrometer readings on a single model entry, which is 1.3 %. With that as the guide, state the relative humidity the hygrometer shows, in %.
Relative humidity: 10 %
